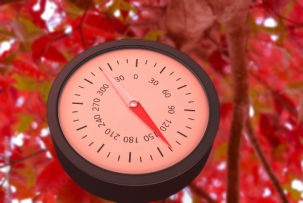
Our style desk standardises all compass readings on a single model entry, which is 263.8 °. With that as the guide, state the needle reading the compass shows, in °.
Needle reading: 140 °
